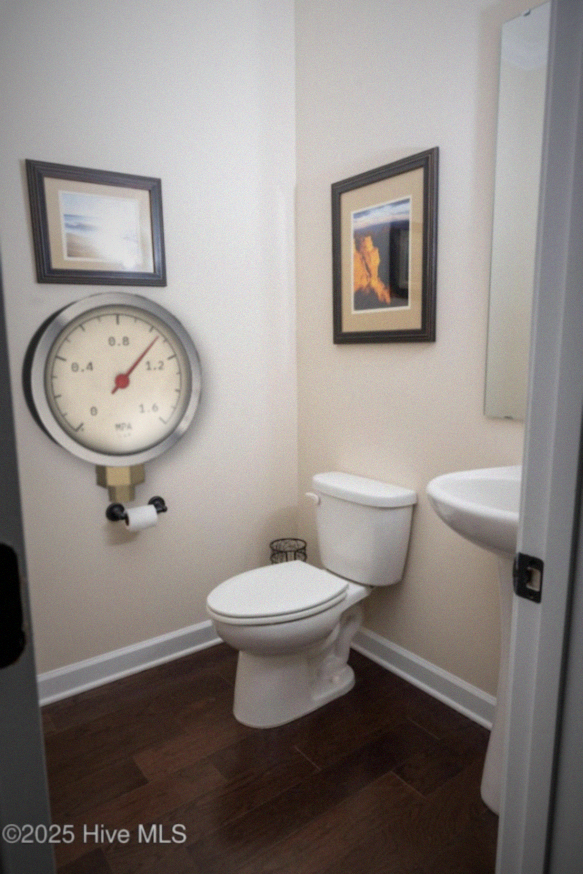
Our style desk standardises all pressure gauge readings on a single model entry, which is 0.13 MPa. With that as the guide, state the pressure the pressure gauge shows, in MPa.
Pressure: 1.05 MPa
